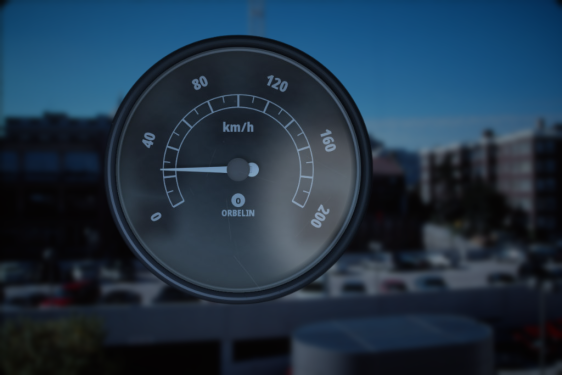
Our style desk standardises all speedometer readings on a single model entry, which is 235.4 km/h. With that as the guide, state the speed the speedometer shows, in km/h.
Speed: 25 km/h
